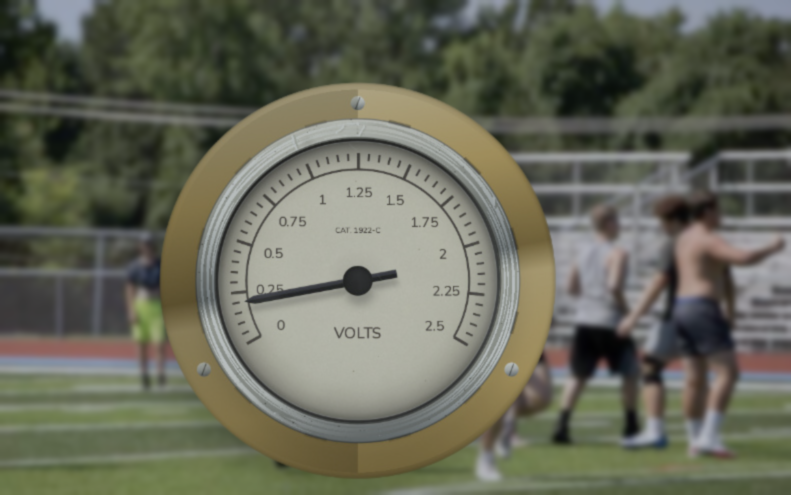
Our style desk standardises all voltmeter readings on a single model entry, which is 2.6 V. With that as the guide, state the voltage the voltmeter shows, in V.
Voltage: 0.2 V
